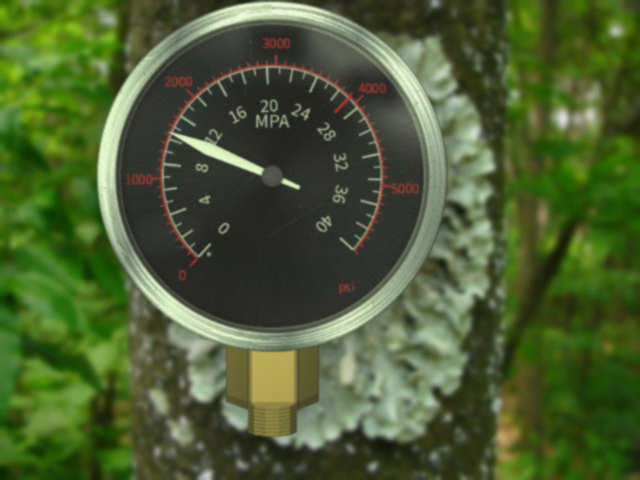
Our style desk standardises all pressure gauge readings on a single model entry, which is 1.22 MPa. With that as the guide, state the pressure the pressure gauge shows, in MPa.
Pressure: 10.5 MPa
